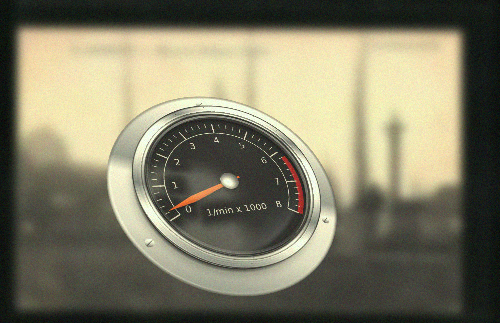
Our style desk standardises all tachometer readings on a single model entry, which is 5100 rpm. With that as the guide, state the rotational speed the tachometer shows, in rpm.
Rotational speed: 200 rpm
